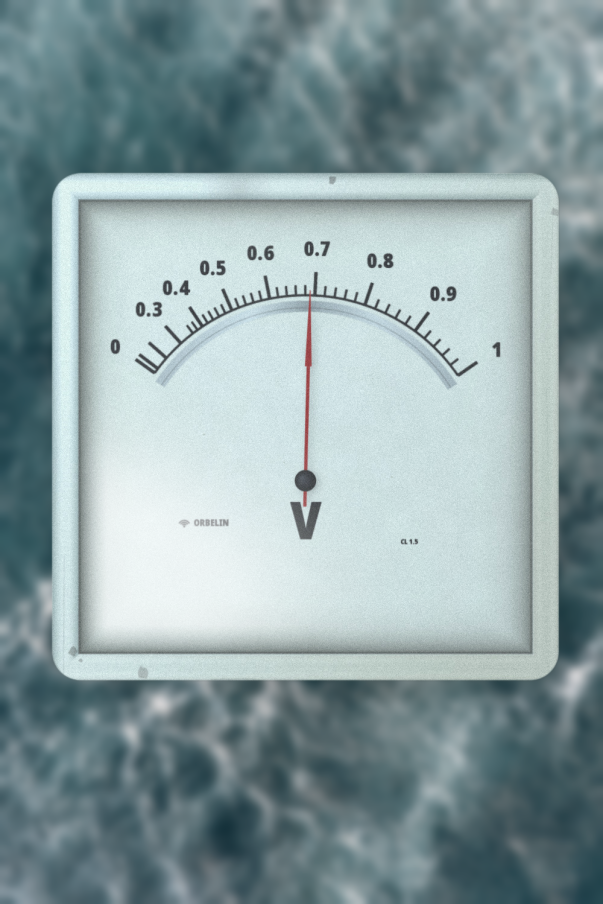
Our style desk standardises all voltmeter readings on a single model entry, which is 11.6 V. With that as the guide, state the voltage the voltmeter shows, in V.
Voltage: 0.69 V
